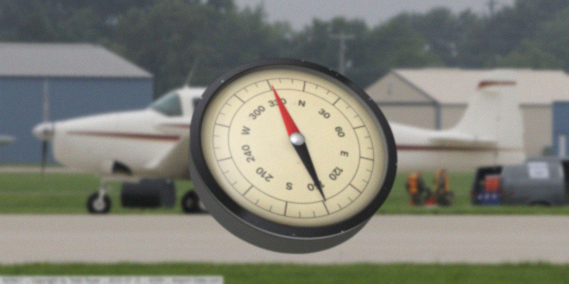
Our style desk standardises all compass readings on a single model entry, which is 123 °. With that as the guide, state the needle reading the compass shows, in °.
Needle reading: 330 °
